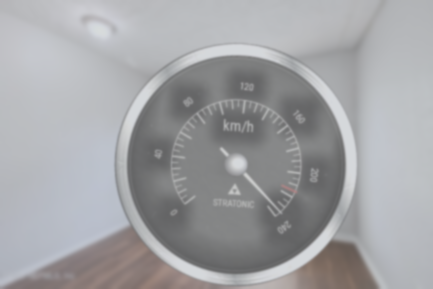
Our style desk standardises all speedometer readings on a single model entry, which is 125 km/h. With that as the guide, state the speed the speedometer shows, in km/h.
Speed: 235 km/h
